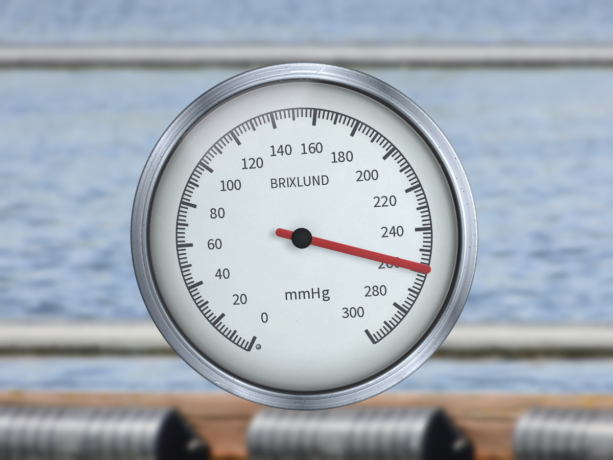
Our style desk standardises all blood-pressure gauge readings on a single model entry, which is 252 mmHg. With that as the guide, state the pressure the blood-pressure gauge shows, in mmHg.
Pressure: 258 mmHg
